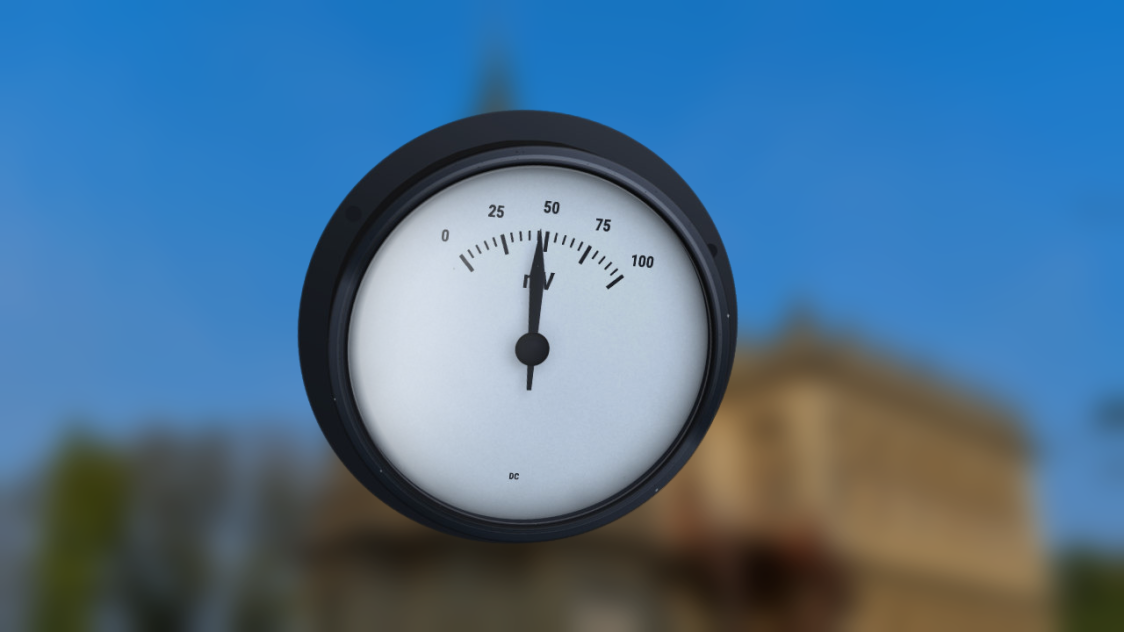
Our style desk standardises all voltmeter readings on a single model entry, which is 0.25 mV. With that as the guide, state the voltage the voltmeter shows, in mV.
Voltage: 45 mV
